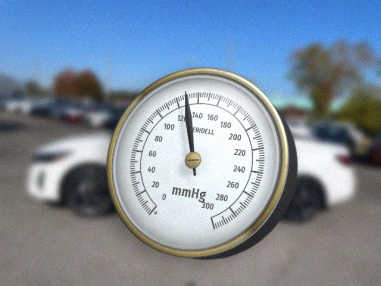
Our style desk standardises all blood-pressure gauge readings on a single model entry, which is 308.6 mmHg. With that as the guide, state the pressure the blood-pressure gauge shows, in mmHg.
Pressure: 130 mmHg
